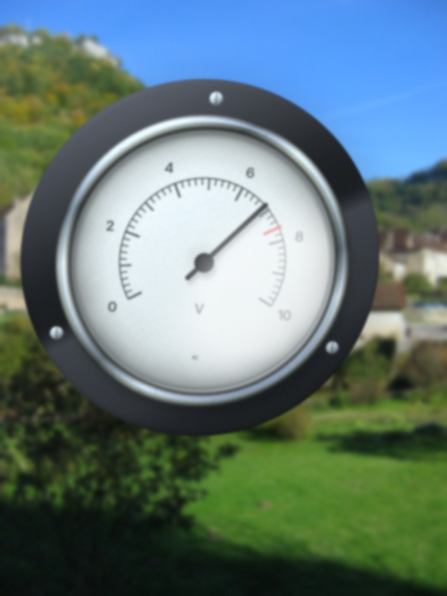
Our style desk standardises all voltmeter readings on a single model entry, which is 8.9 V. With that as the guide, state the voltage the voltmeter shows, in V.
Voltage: 6.8 V
